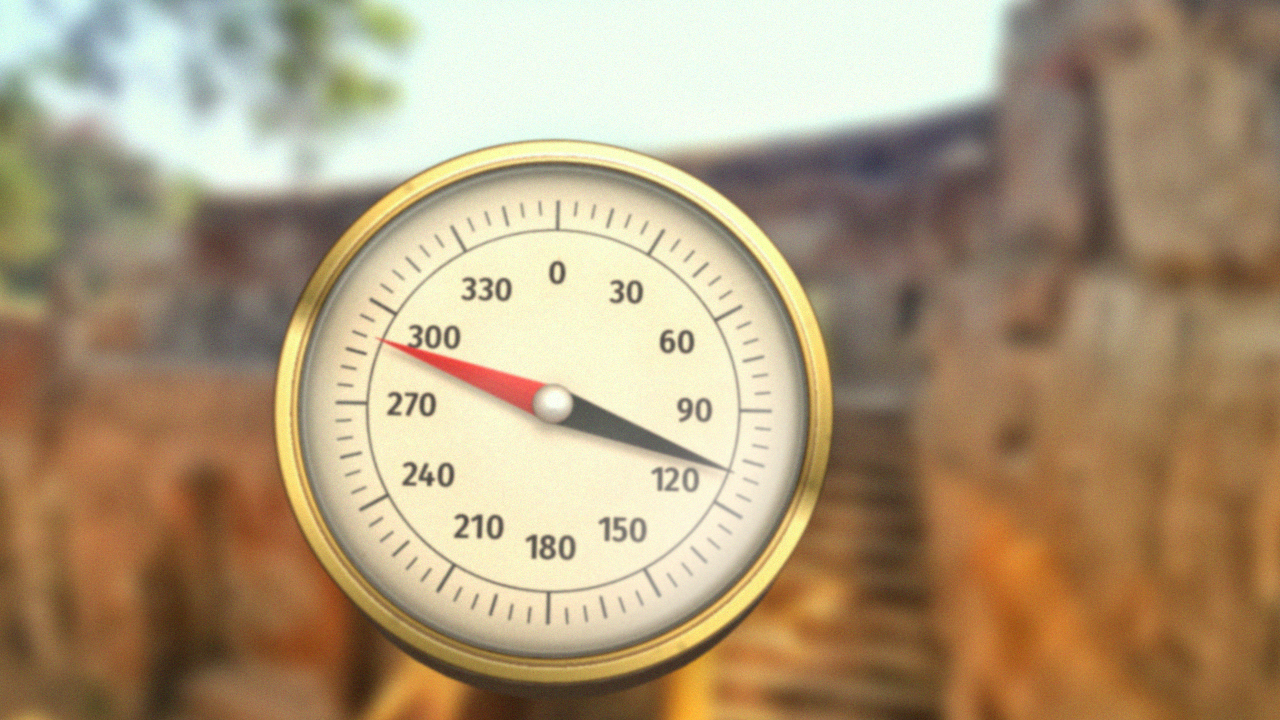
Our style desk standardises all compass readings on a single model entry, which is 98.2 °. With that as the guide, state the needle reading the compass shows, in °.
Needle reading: 290 °
